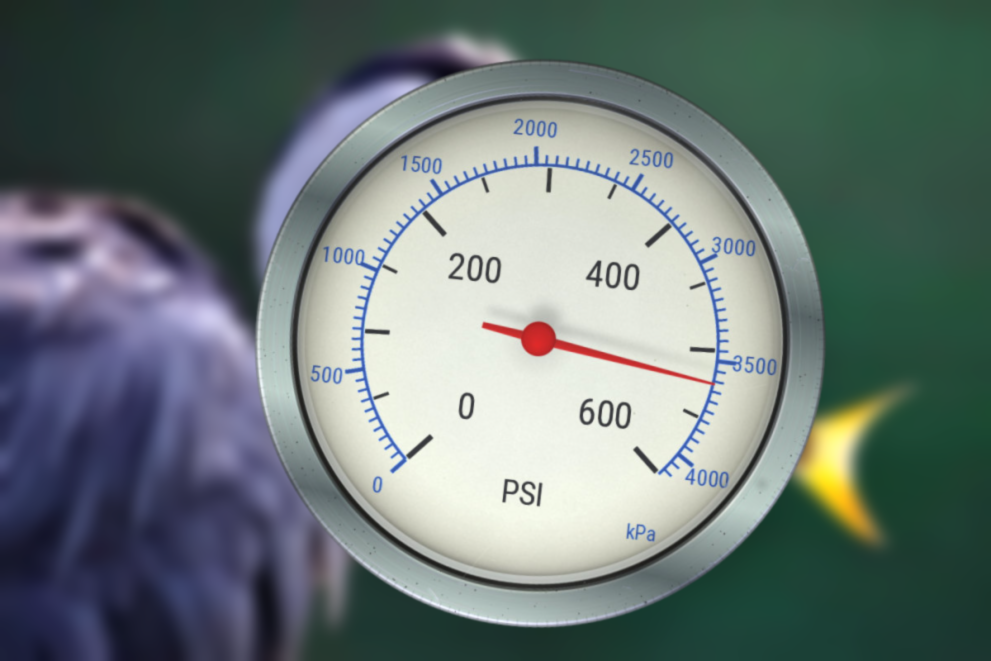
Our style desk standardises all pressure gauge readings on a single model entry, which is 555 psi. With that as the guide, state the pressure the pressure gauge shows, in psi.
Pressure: 525 psi
